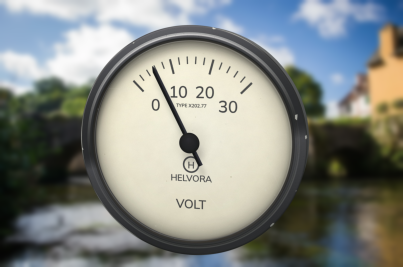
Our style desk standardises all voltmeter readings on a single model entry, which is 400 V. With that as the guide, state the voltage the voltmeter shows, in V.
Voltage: 6 V
